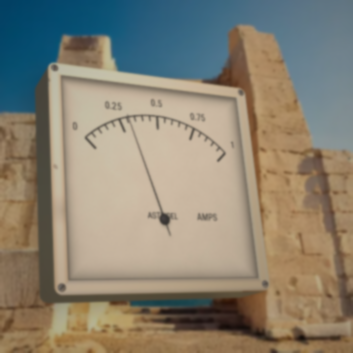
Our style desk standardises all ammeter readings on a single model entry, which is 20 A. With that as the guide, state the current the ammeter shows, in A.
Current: 0.3 A
